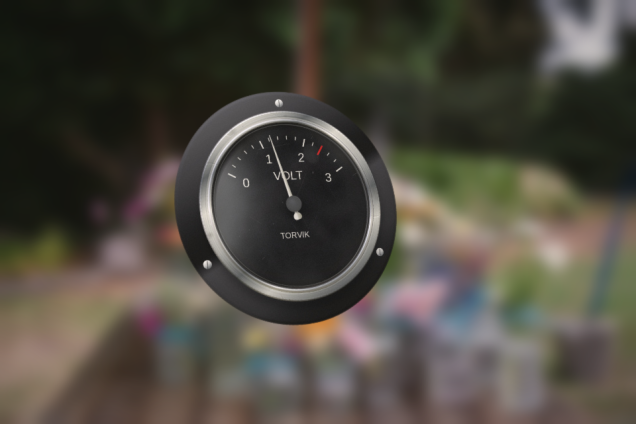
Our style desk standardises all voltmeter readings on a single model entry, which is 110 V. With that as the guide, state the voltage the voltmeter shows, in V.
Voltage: 1.2 V
